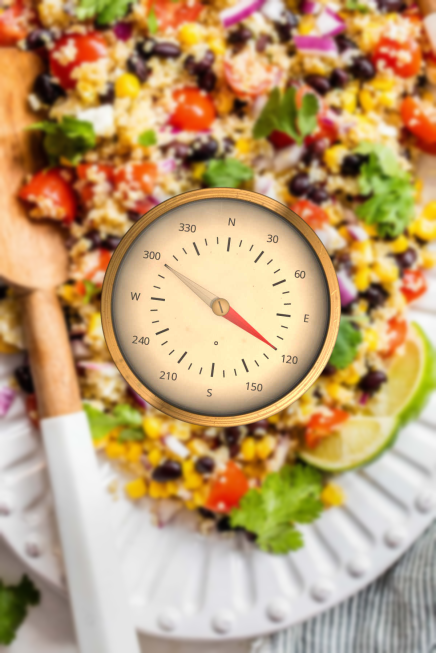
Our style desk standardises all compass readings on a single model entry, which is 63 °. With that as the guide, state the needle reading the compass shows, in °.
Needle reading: 120 °
